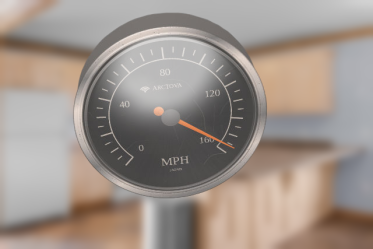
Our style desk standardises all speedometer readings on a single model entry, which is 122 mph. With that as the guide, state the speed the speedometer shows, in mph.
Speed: 155 mph
